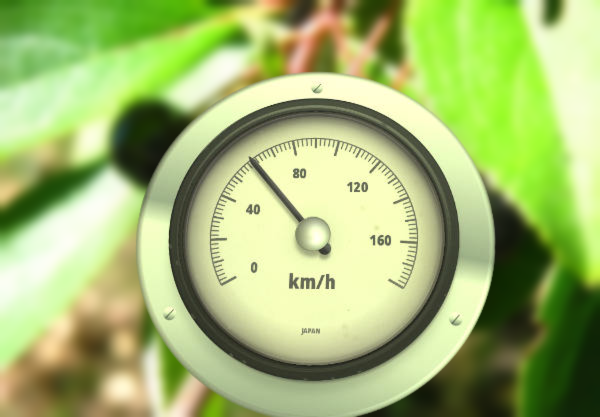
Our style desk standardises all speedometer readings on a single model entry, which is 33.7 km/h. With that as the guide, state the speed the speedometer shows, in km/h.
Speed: 60 km/h
